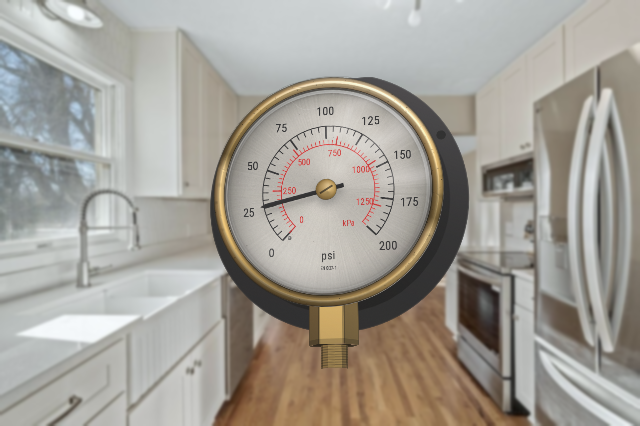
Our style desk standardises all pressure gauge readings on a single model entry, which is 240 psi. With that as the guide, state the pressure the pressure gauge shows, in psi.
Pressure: 25 psi
